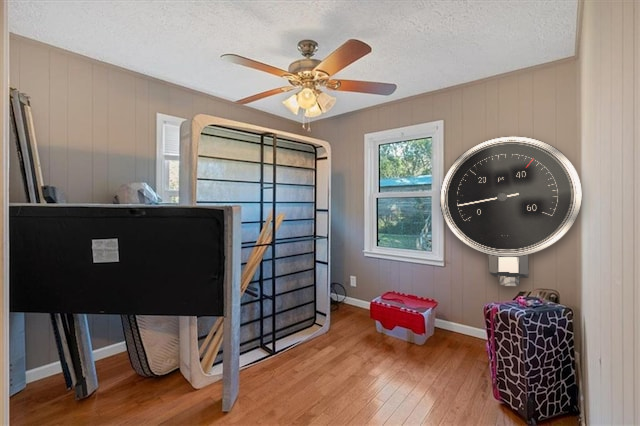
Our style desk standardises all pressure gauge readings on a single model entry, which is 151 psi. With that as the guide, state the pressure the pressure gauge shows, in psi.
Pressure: 6 psi
